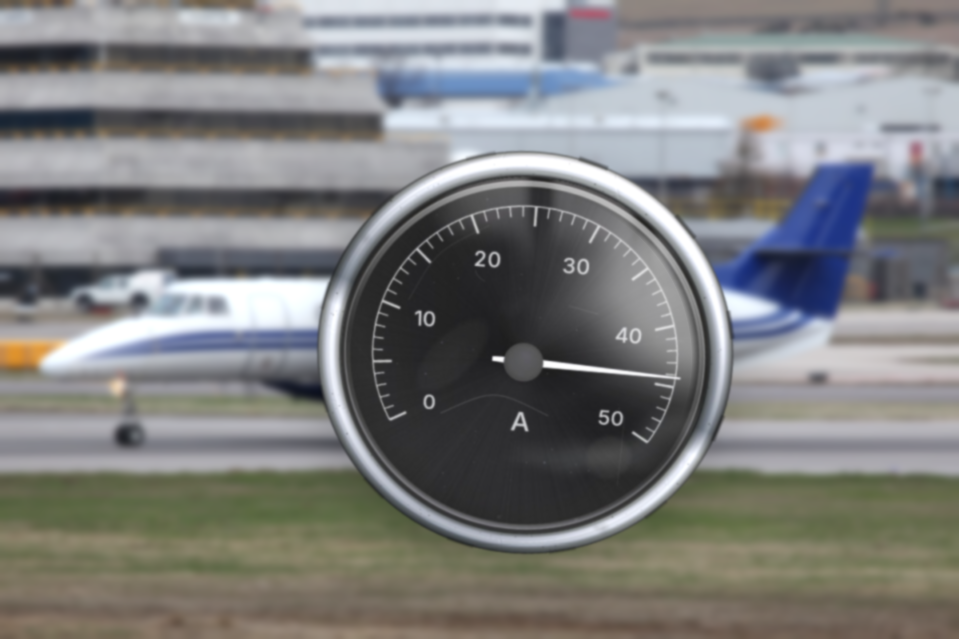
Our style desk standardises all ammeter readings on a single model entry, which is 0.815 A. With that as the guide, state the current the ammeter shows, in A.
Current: 44 A
